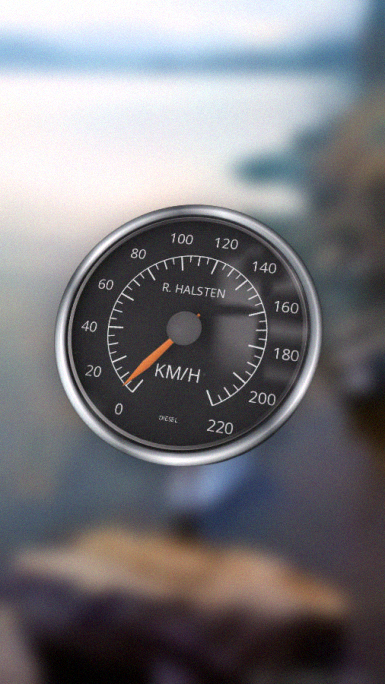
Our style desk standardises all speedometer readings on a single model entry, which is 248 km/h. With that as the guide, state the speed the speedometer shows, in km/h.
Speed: 5 km/h
